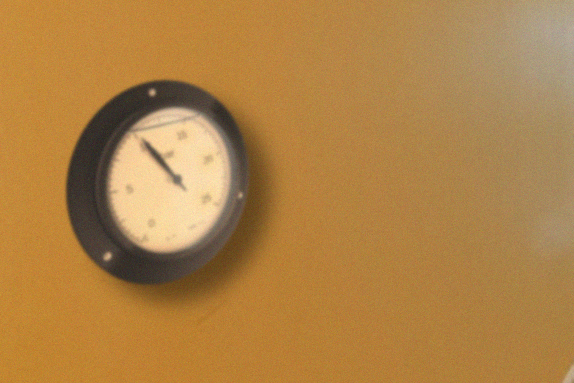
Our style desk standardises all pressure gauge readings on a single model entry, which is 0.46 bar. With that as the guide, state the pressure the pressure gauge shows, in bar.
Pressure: 10 bar
